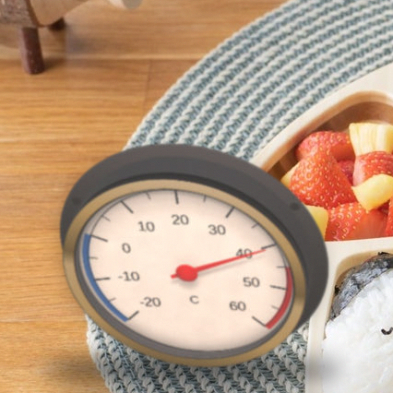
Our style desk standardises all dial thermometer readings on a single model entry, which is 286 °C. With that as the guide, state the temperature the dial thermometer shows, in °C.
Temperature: 40 °C
